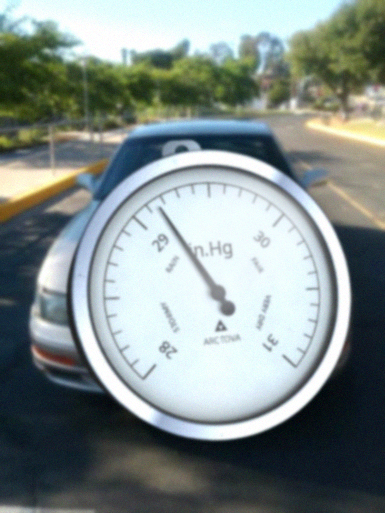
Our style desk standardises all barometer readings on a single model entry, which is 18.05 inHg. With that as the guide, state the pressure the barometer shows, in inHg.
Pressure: 29.15 inHg
